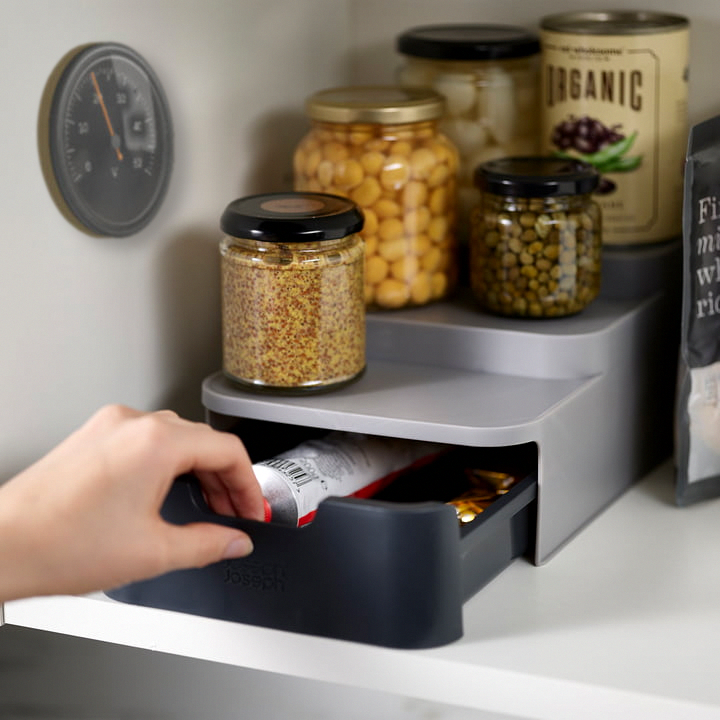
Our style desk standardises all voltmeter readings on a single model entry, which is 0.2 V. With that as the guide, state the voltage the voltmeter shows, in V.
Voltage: 20 V
